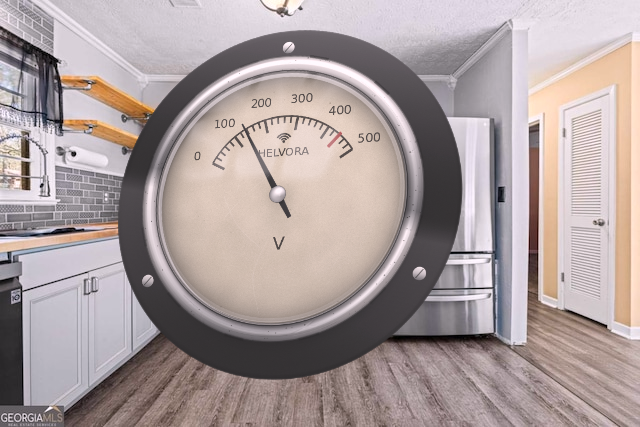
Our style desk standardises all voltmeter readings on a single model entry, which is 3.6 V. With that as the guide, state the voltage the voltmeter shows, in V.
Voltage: 140 V
